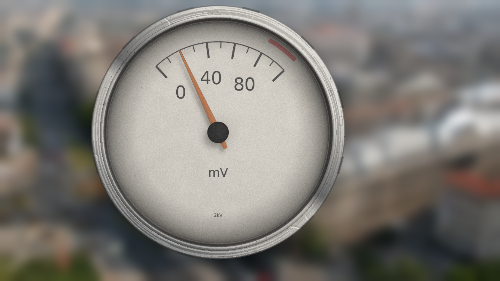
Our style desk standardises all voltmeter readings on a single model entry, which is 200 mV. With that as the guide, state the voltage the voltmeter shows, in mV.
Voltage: 20 mV
